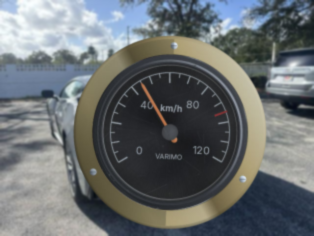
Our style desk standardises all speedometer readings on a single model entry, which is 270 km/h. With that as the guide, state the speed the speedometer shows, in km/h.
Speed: 45 km/h
